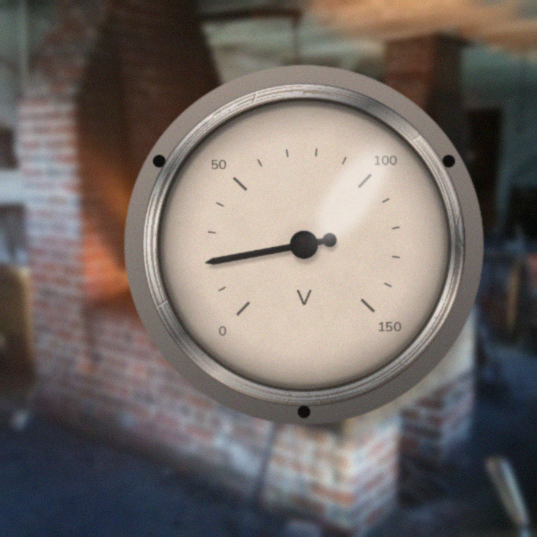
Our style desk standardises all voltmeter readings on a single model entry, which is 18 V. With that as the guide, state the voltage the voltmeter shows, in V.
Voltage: 20 V
